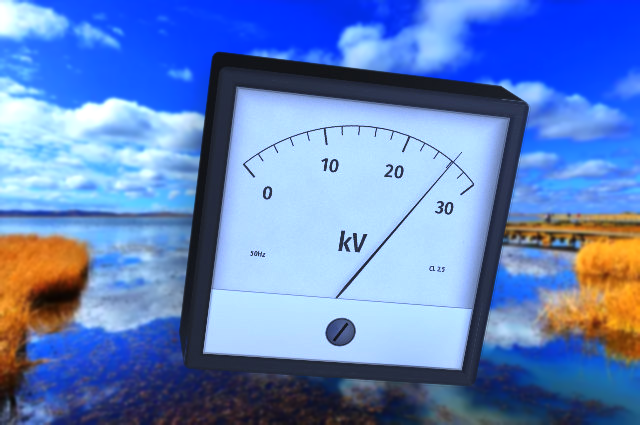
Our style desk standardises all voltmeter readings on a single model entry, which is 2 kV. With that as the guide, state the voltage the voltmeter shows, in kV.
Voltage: 26 kV
